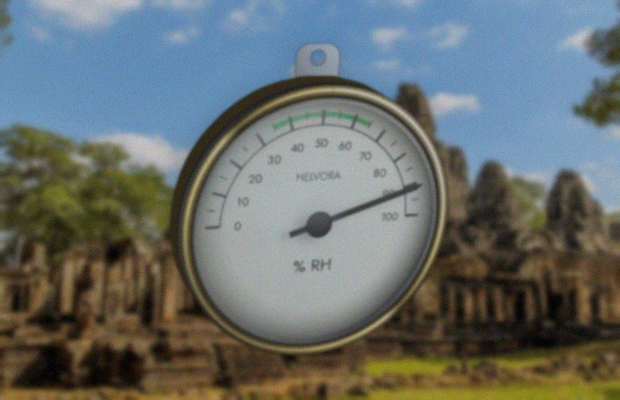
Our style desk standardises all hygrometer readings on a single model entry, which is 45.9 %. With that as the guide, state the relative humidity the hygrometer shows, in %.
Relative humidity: 90 %
